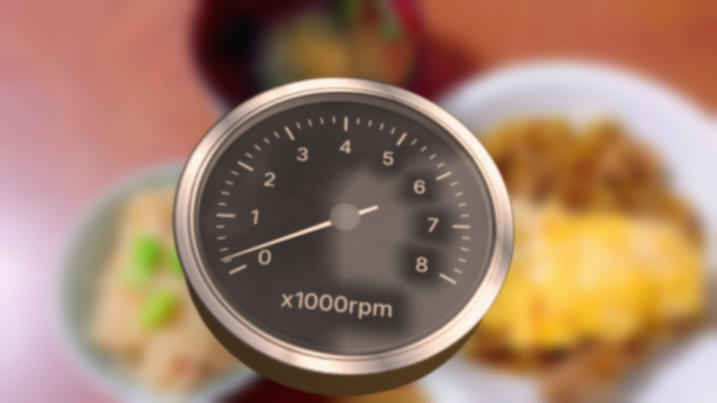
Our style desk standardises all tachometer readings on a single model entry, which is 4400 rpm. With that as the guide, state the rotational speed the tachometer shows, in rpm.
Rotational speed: 200 rpm
